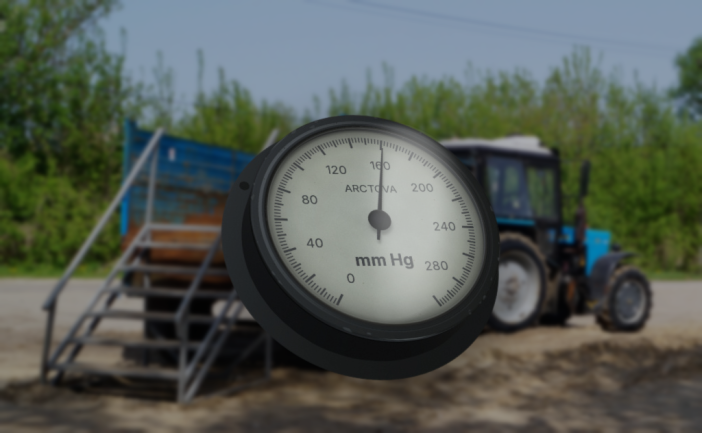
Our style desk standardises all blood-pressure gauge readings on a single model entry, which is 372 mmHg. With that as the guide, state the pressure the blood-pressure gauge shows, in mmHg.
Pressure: 160 mmHg
